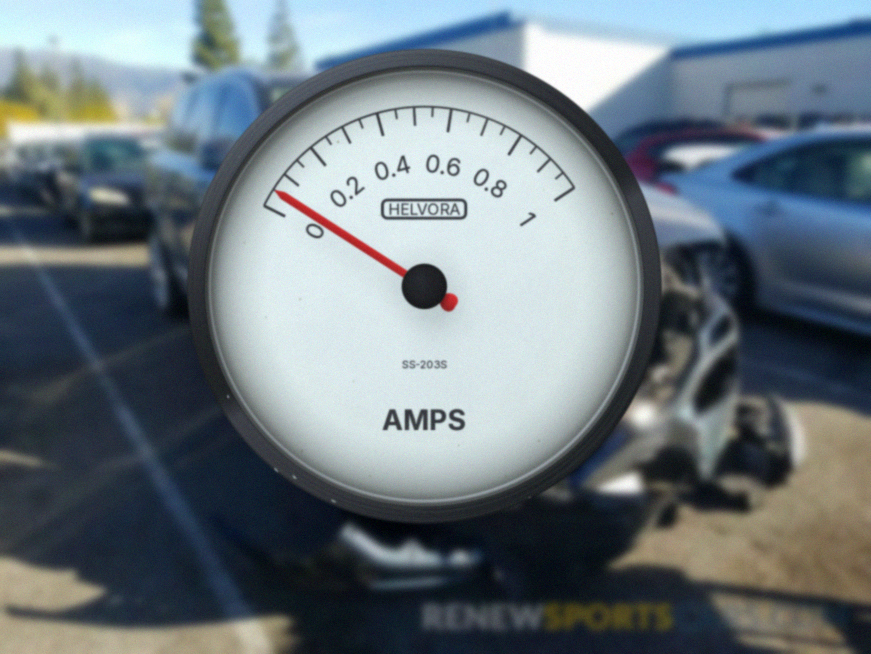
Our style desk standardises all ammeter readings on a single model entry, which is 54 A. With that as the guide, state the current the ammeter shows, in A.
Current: 0.05 A
